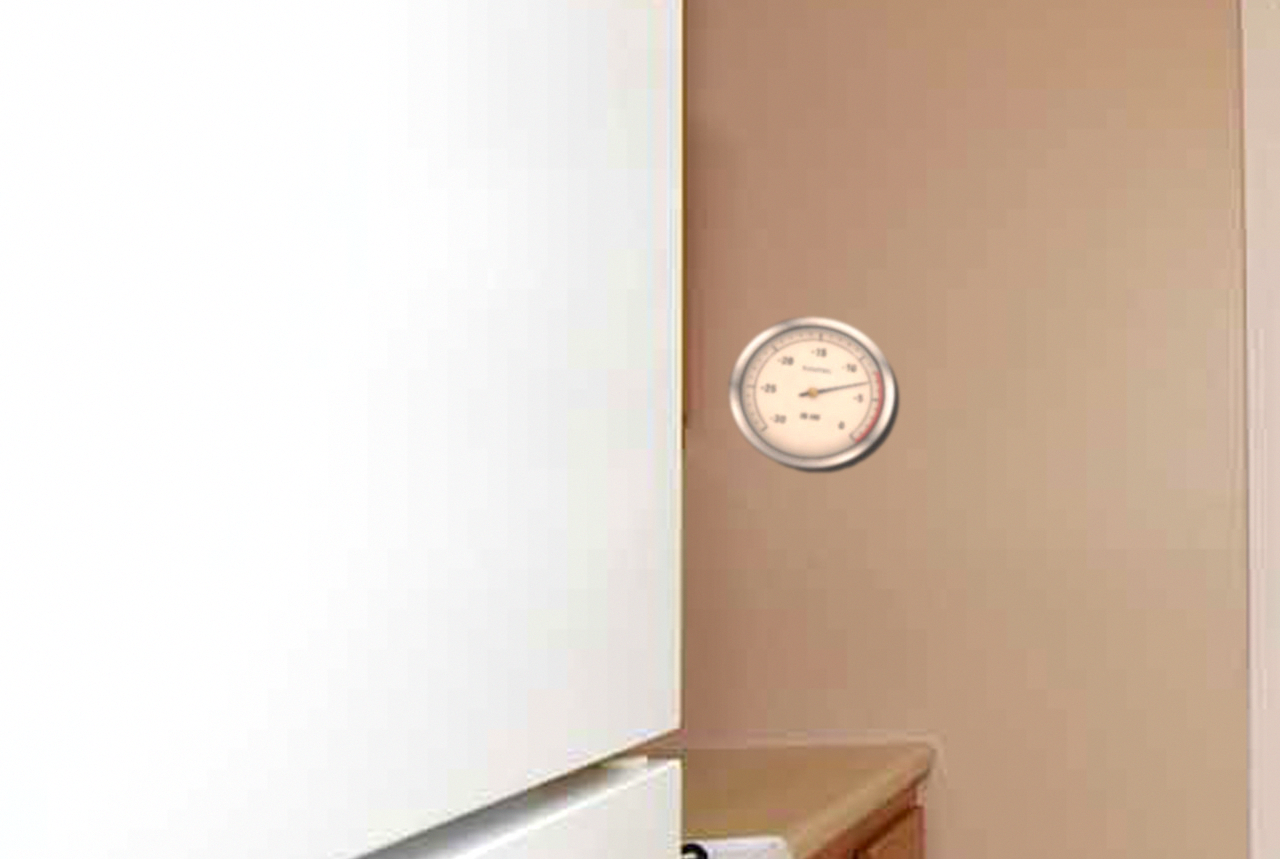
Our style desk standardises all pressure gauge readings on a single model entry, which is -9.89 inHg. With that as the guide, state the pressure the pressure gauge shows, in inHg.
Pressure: -7 inHg
